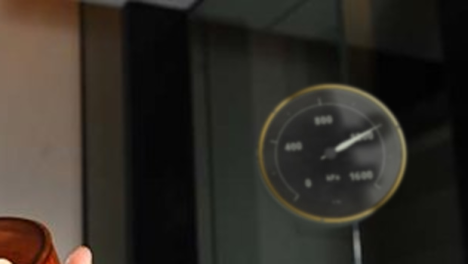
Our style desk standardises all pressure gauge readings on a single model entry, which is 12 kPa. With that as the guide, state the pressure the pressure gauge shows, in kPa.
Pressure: 1200 kPa
